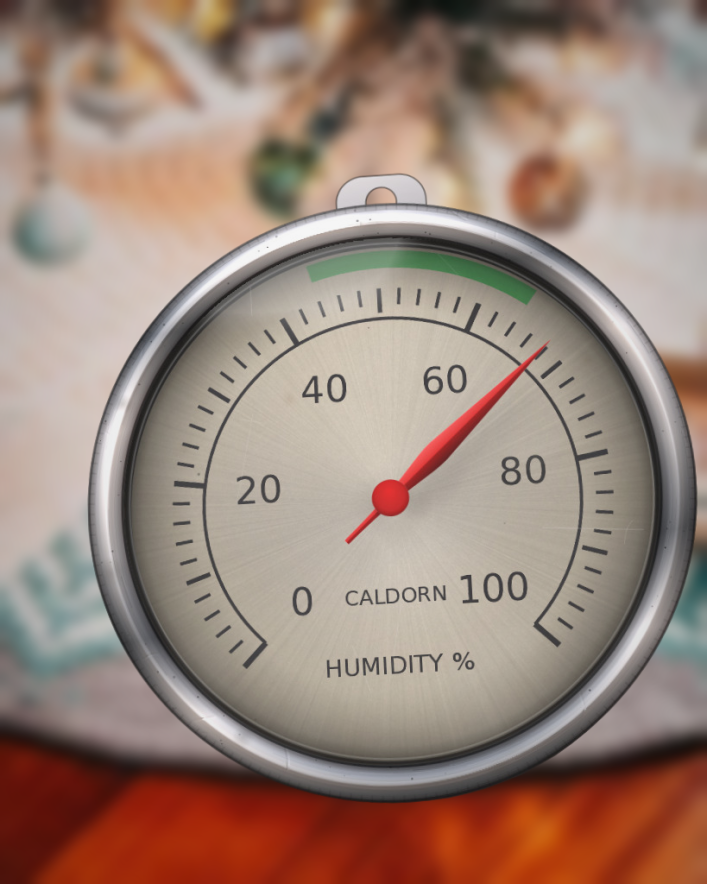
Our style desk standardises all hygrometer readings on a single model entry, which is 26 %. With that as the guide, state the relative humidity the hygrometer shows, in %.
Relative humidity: 68 %
